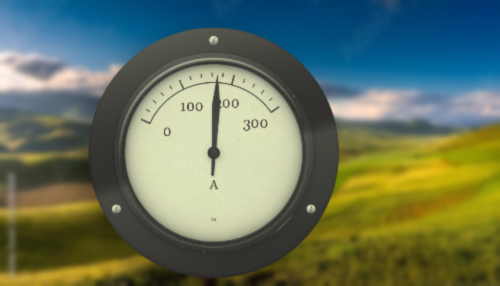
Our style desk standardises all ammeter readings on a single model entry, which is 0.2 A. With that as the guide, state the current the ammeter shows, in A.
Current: 170 A
